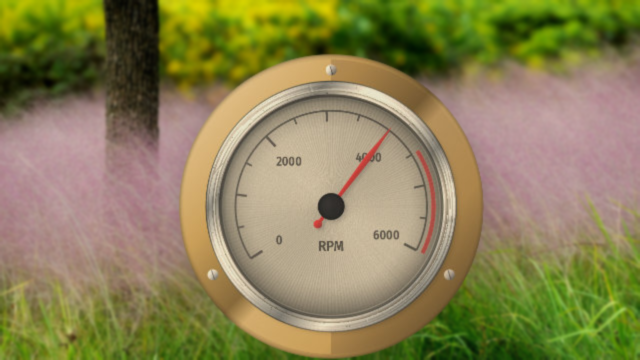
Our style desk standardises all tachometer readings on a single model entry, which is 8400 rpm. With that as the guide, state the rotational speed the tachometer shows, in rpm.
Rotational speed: 4000 rpm
